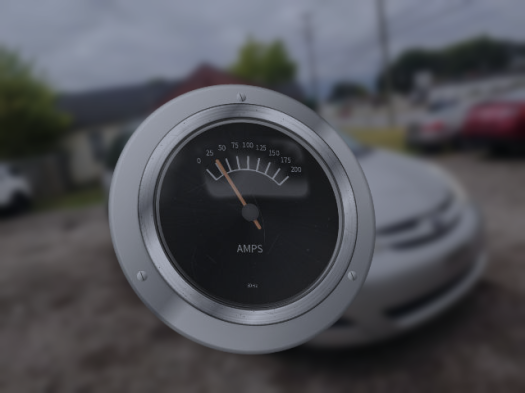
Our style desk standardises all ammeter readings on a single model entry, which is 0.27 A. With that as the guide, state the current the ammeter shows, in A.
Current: 25 A
